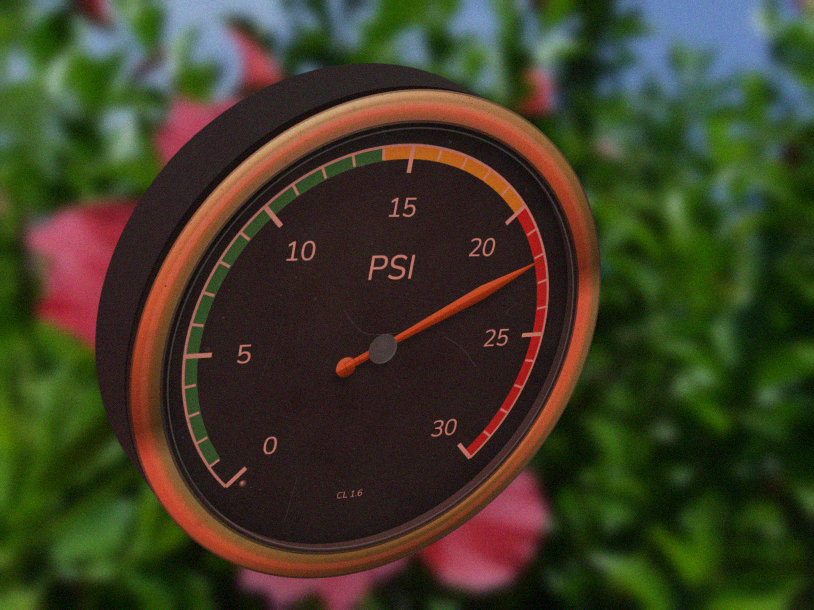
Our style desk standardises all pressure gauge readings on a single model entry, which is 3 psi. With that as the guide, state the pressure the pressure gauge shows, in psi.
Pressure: 22 psi
